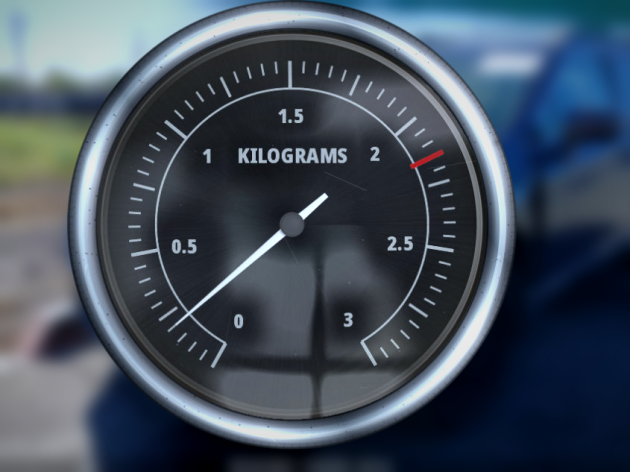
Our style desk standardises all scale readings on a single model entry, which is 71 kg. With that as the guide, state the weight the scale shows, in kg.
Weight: 0.2 kg
